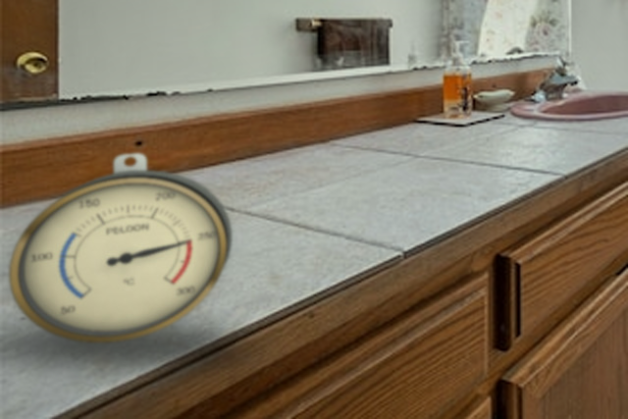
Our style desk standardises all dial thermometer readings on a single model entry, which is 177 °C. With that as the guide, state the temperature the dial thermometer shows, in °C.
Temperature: 250 °C
